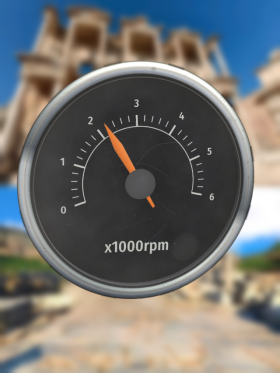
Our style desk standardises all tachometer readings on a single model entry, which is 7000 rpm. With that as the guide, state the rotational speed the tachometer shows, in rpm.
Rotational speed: 2200 rpm
